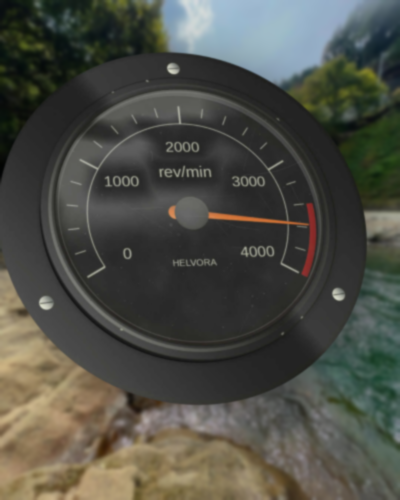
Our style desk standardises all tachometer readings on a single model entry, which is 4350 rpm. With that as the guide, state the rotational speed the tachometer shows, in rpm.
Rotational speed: 3600 rpm
